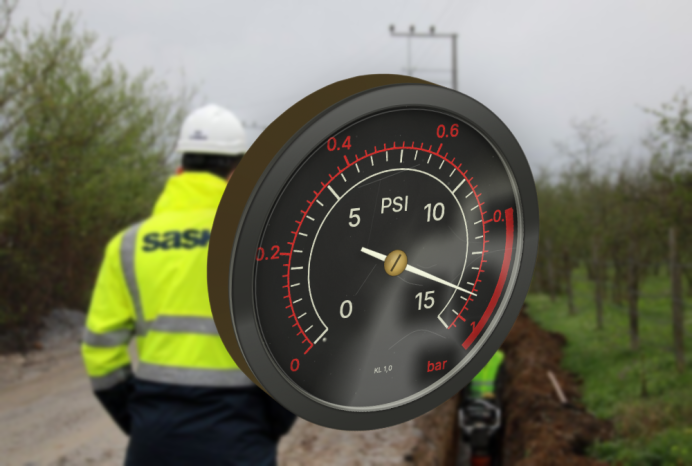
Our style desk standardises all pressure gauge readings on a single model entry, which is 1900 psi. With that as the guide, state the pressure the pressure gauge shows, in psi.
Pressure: 13.75 psi
